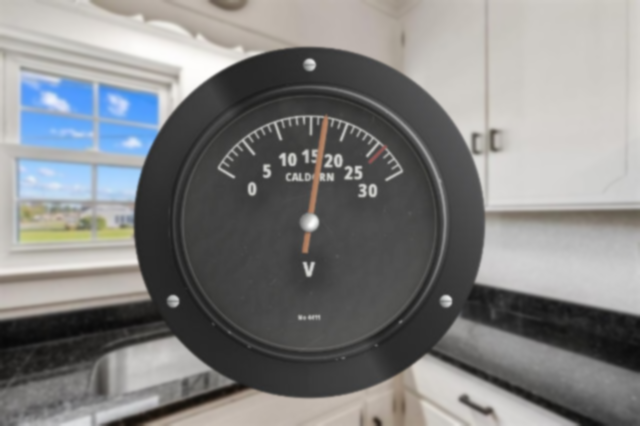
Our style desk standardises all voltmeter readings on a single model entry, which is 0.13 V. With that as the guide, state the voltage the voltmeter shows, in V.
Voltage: 17 V
